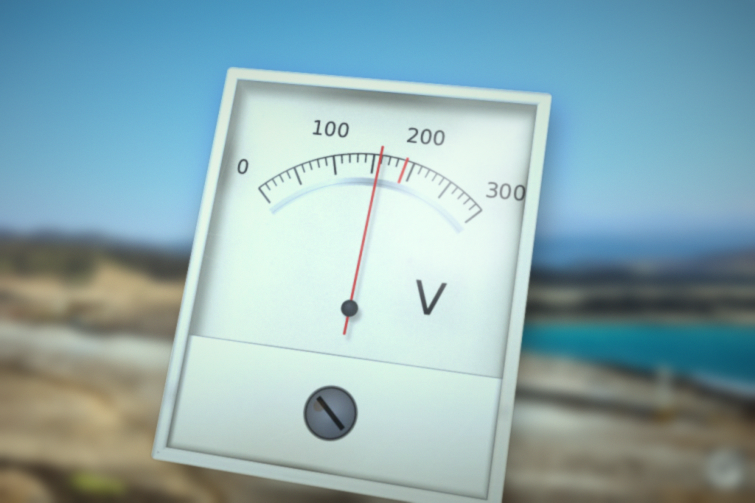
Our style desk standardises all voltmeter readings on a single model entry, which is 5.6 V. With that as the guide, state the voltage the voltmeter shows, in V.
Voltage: 160 V
